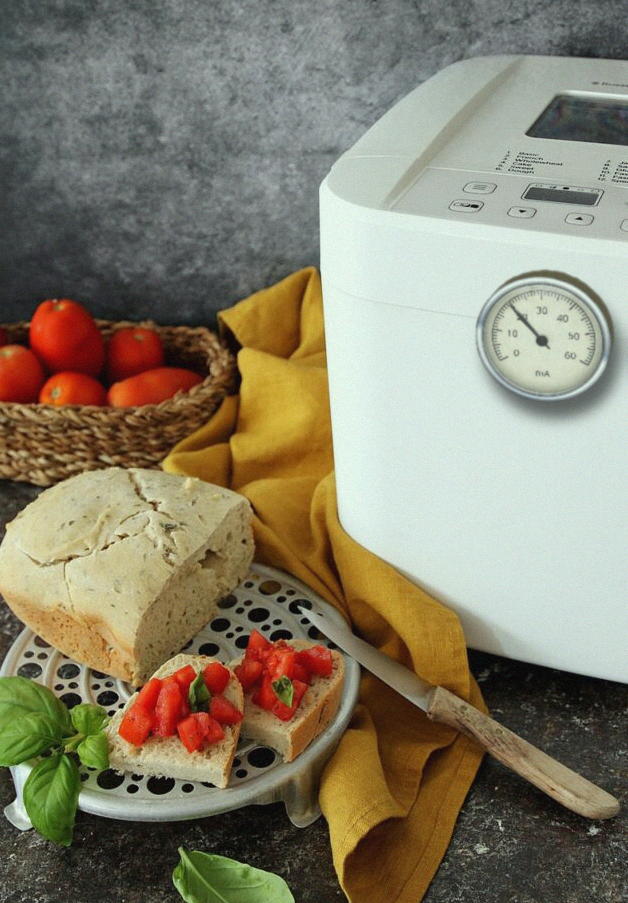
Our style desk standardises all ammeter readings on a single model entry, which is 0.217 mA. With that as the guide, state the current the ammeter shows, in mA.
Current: 20 mA
